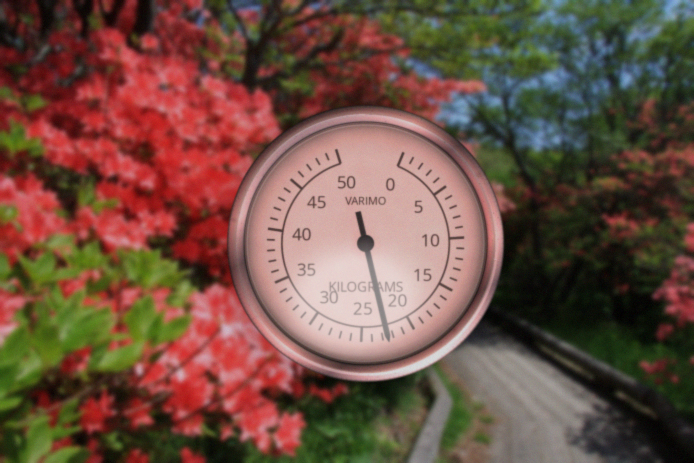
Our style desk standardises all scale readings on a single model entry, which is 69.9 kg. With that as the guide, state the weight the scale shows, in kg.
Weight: 22.5 kg
